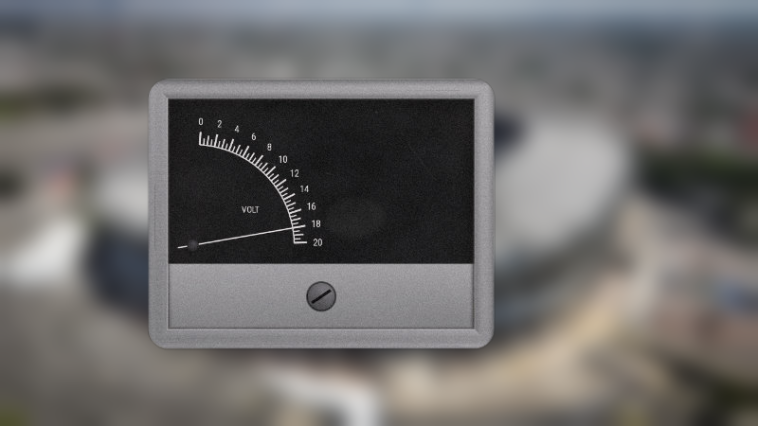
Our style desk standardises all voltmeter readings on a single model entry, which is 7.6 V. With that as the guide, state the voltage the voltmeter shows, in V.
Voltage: 18 V
